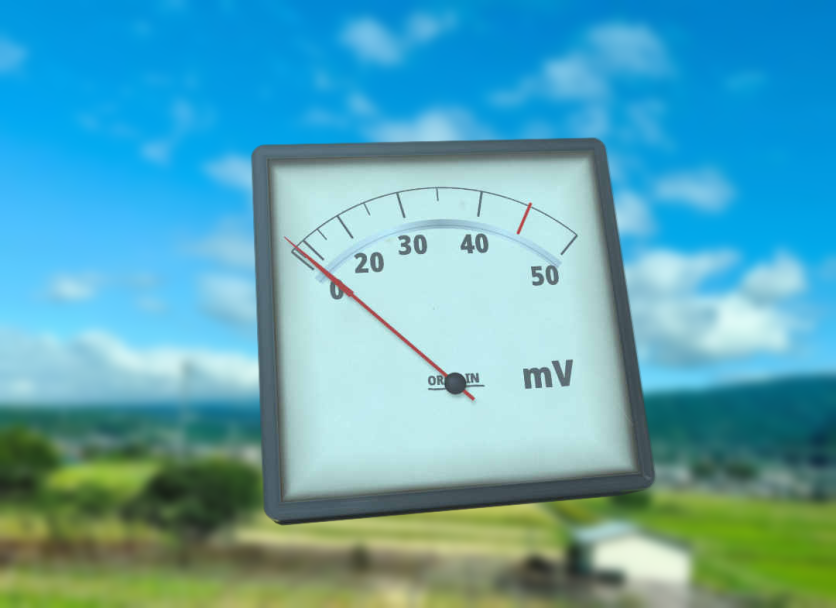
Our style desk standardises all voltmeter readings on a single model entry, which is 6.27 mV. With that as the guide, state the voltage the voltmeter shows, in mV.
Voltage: 5 mV
